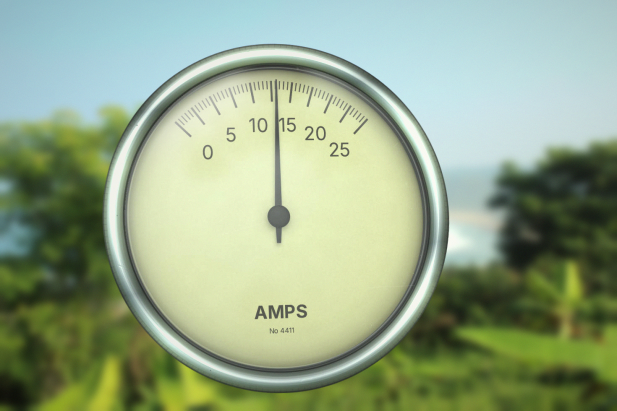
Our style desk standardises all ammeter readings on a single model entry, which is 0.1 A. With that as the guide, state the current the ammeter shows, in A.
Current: 13 A
